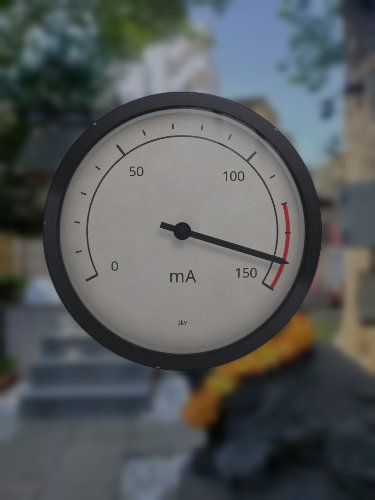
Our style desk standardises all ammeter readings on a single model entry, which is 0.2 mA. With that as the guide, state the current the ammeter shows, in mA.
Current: 140 mA
